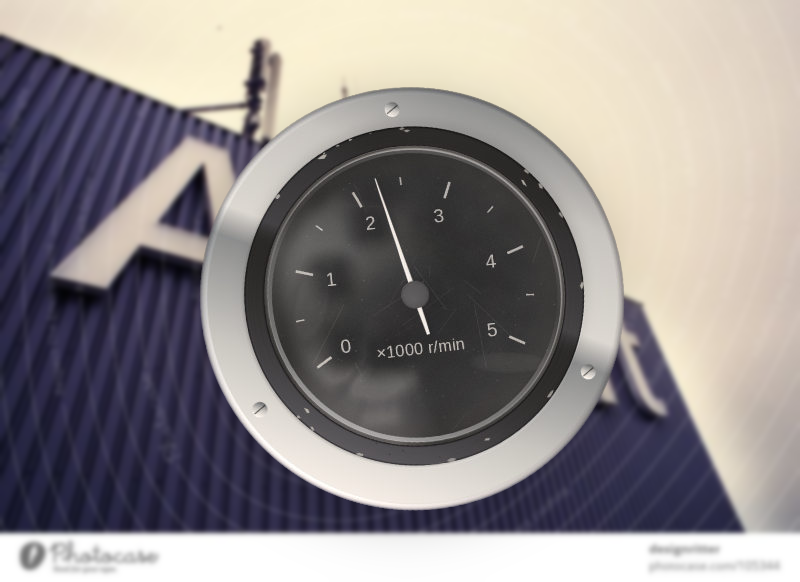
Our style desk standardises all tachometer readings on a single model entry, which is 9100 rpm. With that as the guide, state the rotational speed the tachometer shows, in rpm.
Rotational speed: 2250 rpm
